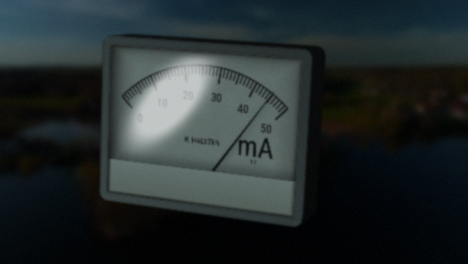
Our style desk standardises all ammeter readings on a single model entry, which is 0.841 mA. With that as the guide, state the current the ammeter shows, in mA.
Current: 45 mA
